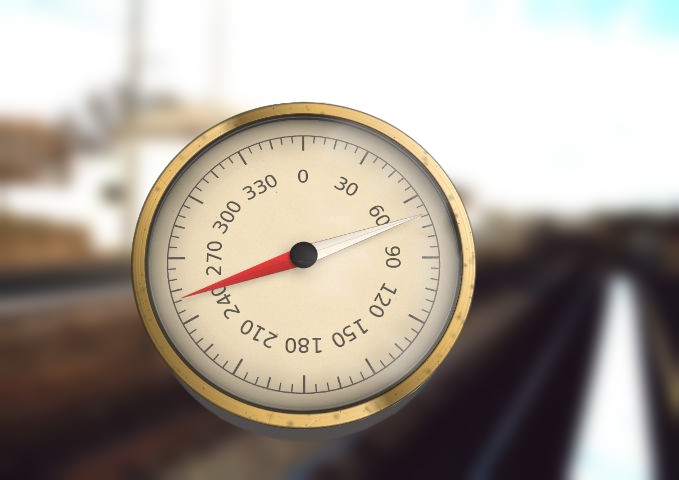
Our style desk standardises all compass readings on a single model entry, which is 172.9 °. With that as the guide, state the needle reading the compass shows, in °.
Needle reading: 250 °
